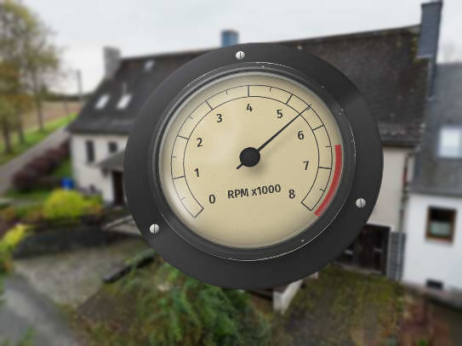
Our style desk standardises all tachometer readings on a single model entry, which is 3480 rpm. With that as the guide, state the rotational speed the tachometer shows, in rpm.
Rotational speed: 5500 rpm
